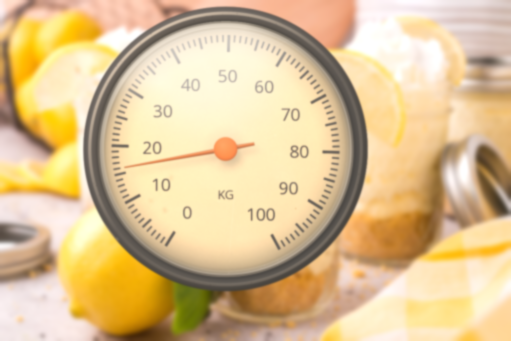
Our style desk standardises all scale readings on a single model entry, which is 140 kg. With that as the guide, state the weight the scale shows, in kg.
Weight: 16 kg
